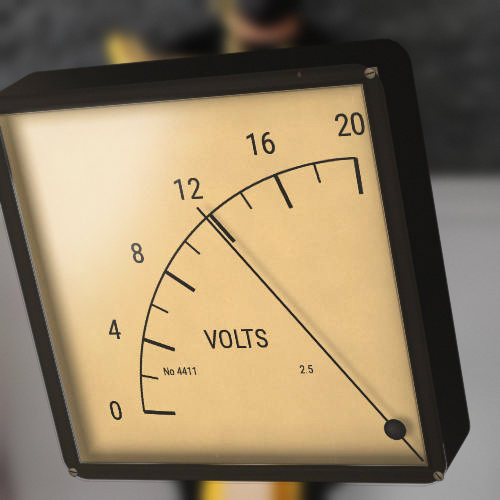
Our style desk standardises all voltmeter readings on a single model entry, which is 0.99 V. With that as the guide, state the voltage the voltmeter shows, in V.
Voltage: 12 V
